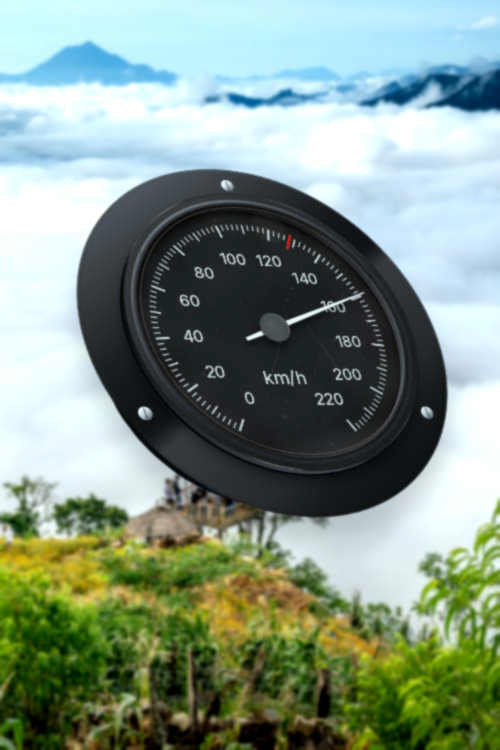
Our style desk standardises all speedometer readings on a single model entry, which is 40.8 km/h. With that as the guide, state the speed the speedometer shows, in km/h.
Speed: 160 km/h
